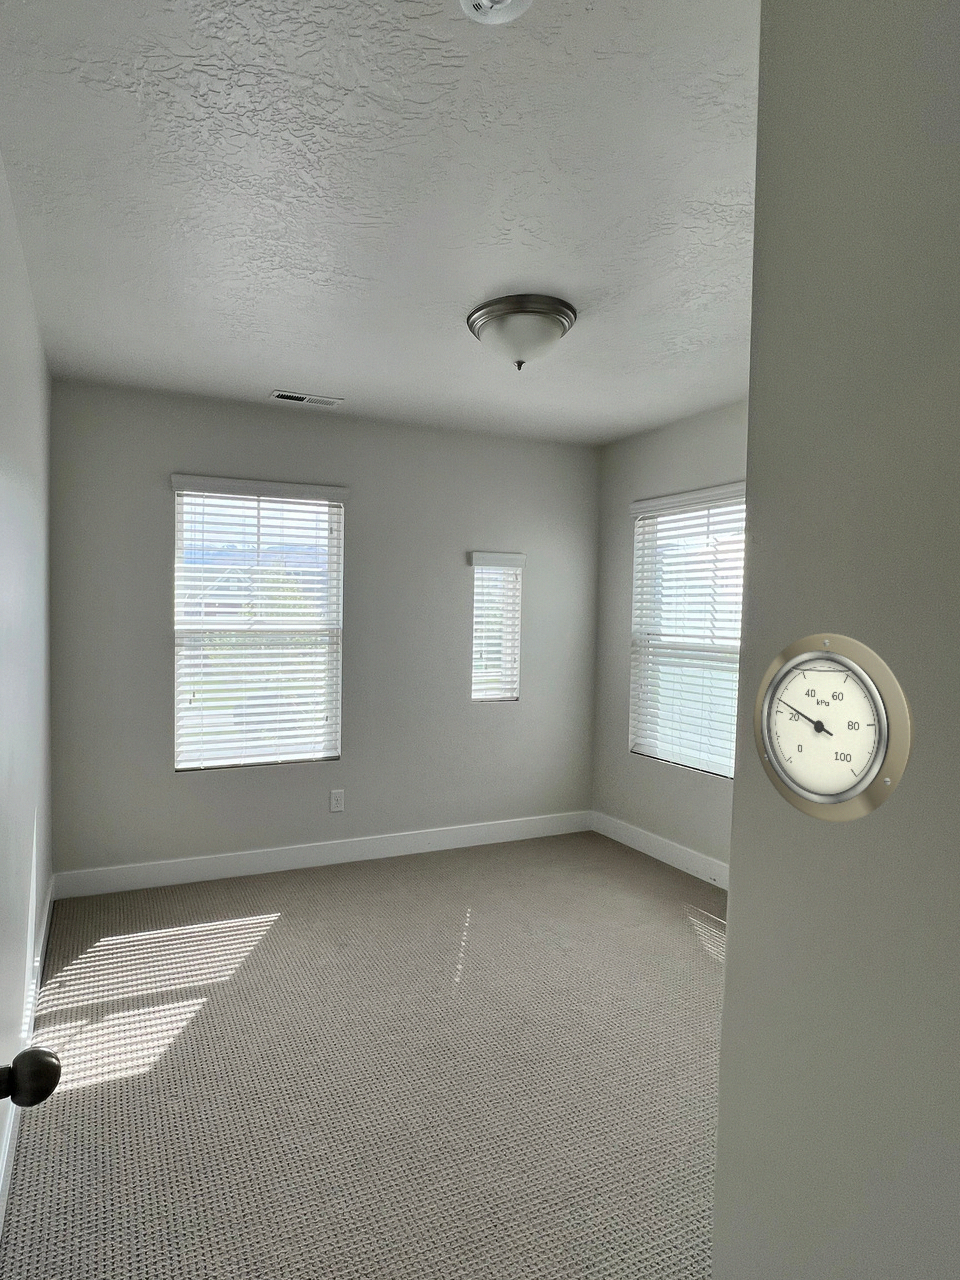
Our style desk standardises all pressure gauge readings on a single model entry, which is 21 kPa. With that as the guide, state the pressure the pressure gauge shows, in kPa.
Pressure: 25 kPa
